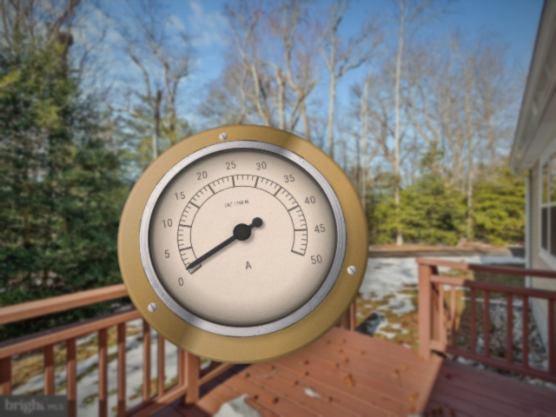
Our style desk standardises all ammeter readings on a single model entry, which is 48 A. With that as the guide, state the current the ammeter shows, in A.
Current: 1 A
